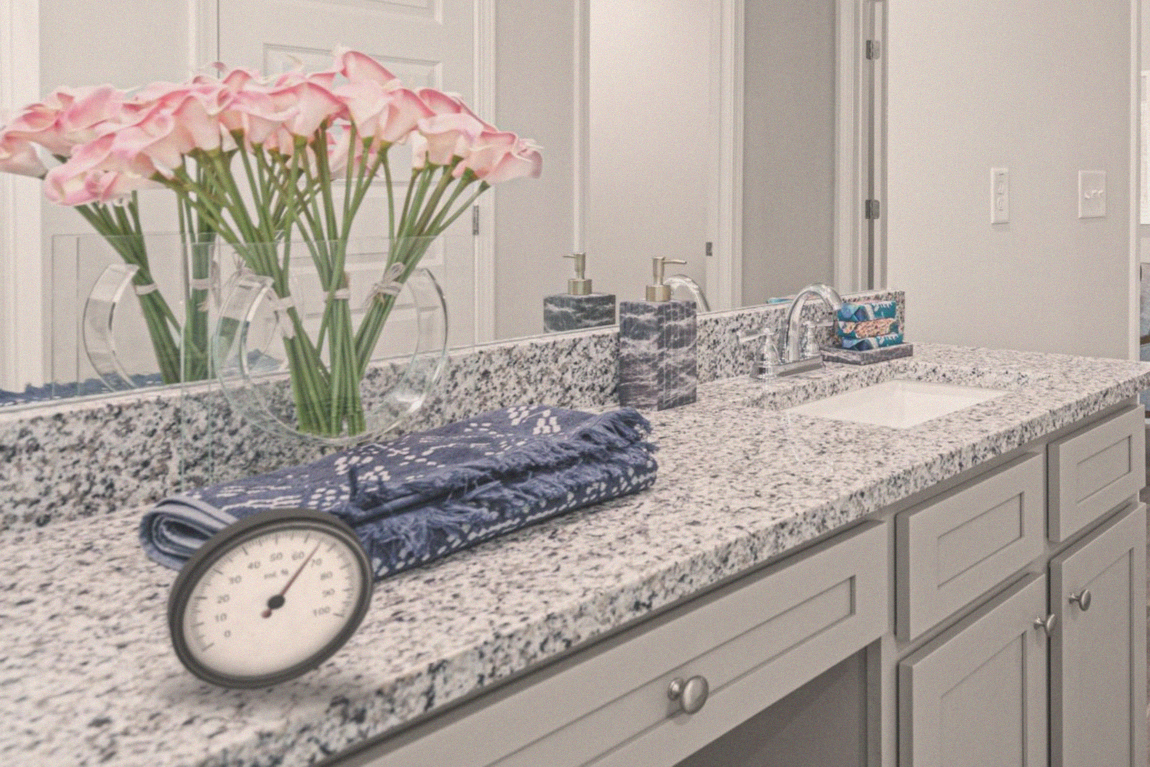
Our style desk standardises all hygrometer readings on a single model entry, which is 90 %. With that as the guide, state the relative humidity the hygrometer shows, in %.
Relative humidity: 65 %
